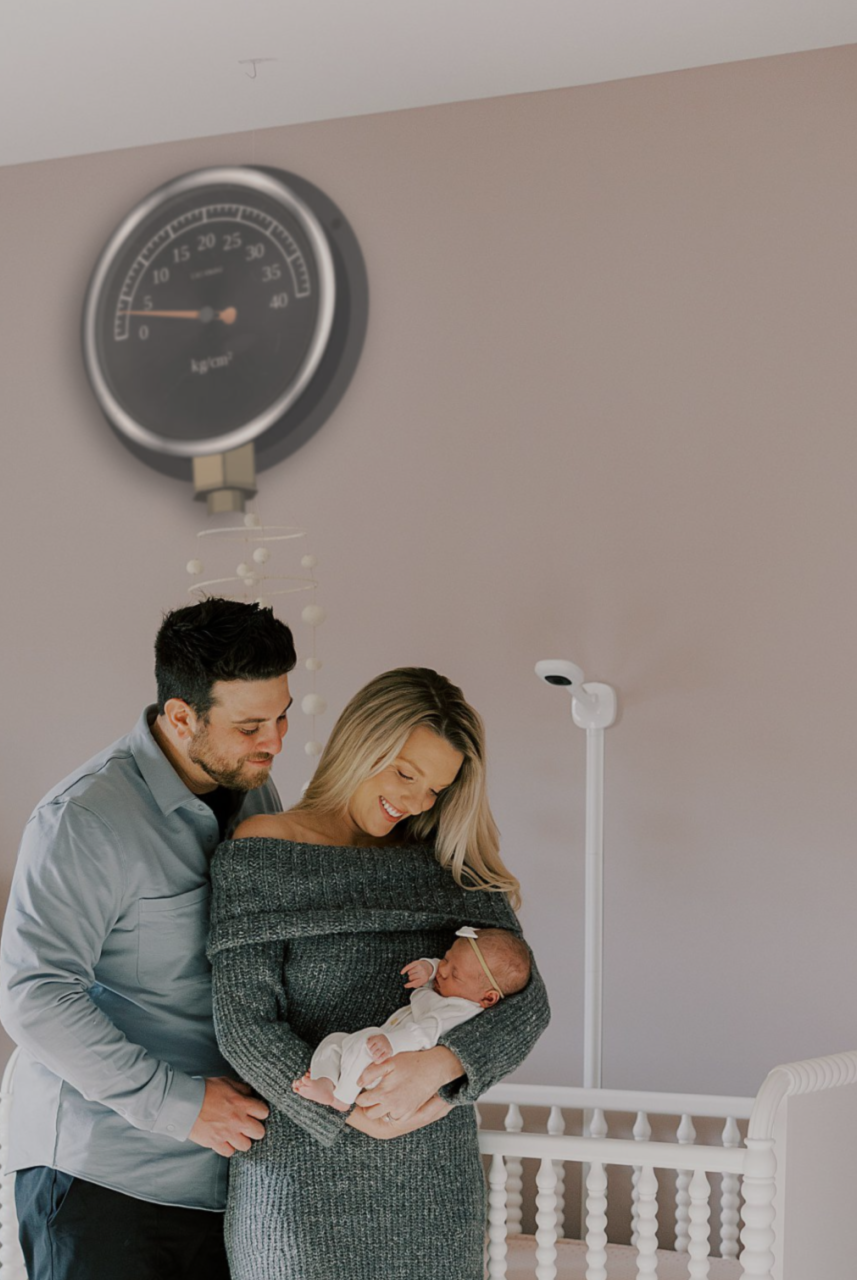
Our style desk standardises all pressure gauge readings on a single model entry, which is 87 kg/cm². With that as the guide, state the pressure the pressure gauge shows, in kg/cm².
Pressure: 3 kg/cm²
